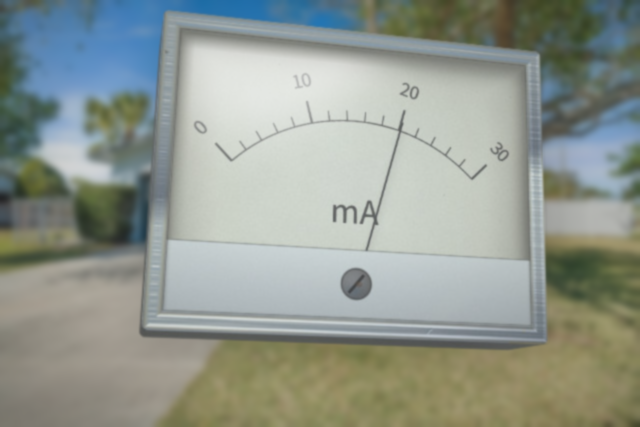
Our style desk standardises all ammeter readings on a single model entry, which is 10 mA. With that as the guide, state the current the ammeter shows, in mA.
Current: 20 mA
